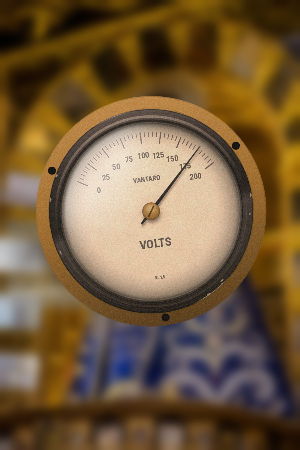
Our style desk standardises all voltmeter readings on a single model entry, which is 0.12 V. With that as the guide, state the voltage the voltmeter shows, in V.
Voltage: 175 V
